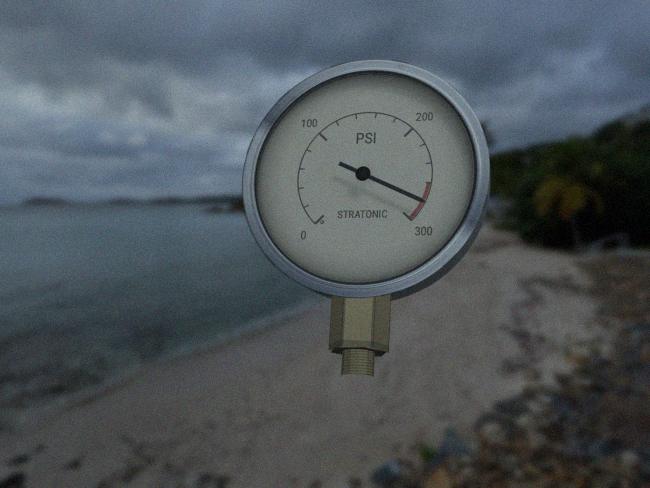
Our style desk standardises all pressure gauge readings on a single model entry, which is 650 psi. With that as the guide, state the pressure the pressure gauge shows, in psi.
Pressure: 280 psi
